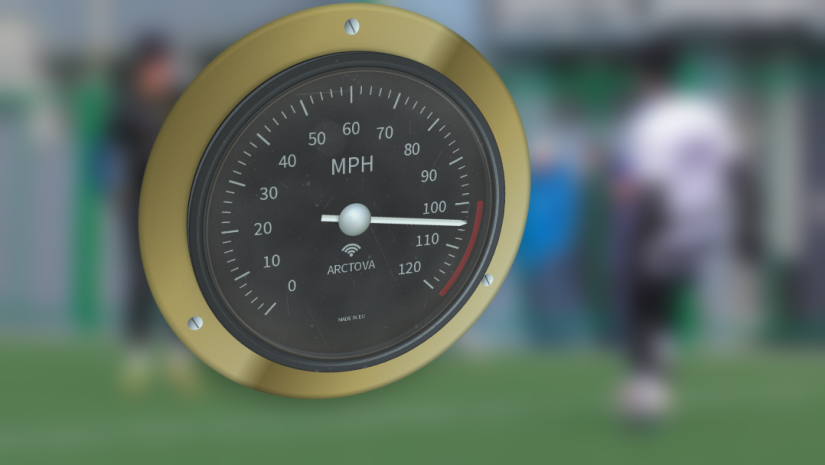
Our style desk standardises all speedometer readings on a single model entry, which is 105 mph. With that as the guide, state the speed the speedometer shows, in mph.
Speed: 104 mph
